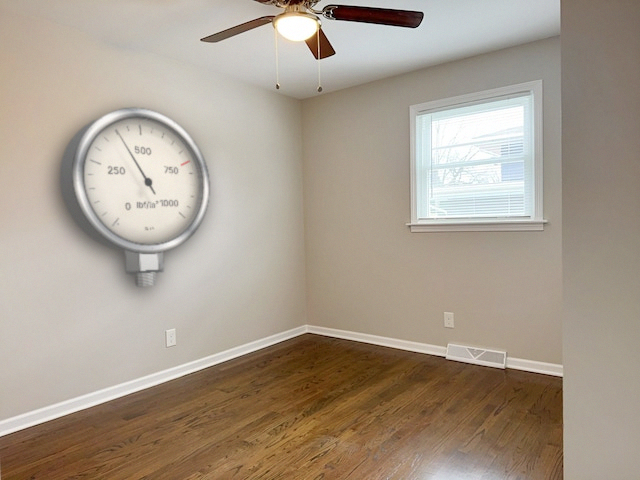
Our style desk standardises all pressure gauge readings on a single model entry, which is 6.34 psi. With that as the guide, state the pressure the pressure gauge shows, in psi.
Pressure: 400 psi
